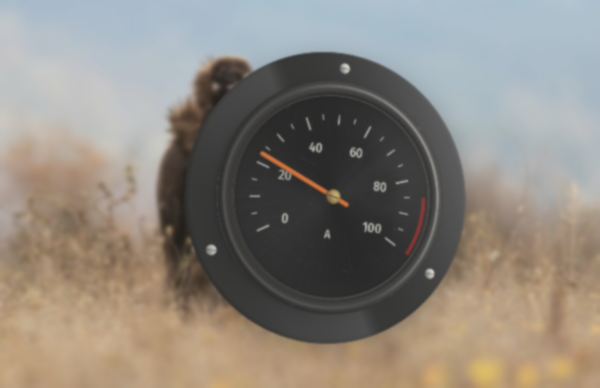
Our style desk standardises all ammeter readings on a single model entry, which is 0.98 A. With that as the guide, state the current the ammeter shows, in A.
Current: 22.5 A
